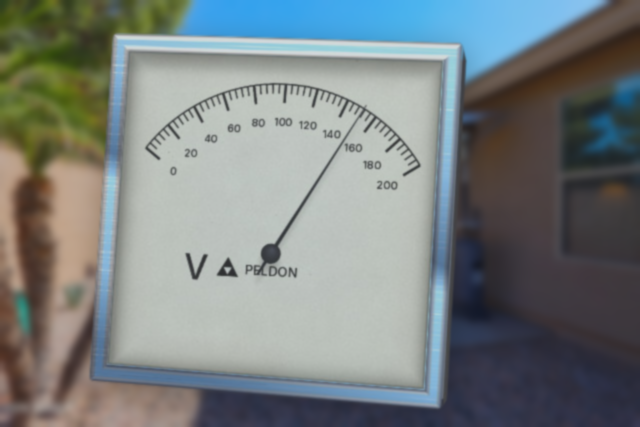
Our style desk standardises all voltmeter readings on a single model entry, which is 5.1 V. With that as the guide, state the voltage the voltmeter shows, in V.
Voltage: 152 V
